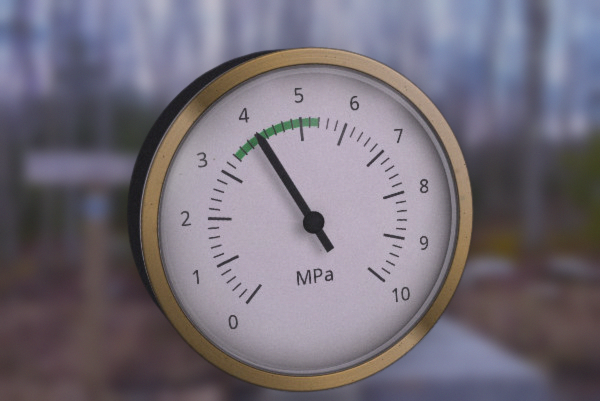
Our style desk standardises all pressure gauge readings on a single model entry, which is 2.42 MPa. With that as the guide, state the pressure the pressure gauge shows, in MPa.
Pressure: 4 MPa
